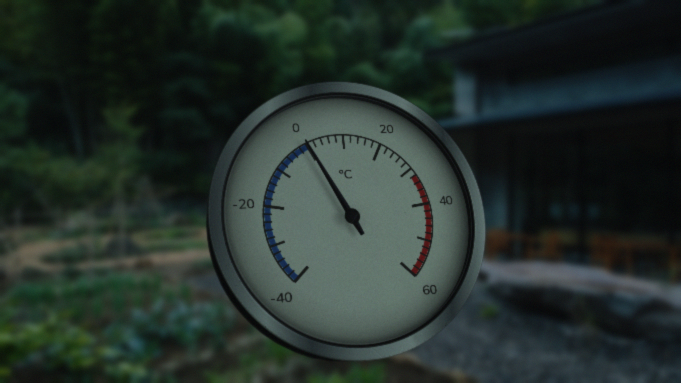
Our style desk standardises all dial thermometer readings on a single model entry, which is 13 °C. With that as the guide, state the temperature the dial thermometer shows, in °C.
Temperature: 0 °C
